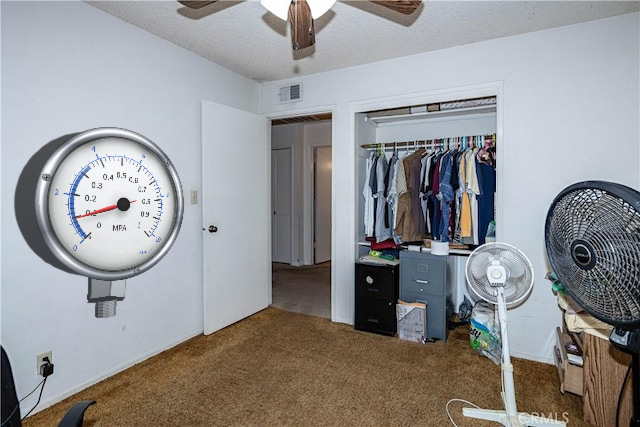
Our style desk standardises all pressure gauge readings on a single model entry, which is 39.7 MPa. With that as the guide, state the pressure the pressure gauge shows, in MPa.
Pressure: 0.1 MPa
